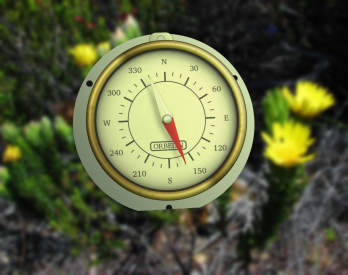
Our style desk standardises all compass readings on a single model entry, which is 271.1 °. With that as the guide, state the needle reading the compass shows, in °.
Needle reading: 160 °
